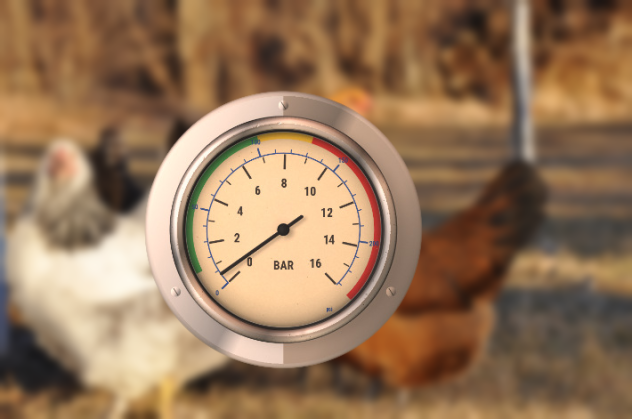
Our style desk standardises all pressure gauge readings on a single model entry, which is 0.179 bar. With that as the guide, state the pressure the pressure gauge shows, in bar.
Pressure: 0.5 bar
